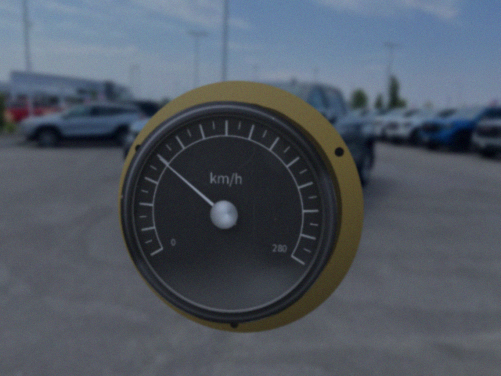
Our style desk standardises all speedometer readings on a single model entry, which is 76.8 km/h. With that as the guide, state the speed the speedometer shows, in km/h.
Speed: 80 km/h
